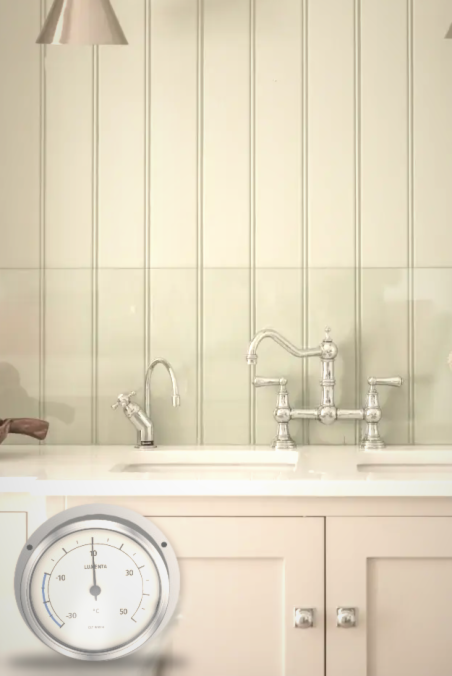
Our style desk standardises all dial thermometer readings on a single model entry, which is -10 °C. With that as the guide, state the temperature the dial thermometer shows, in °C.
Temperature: 10 °C
